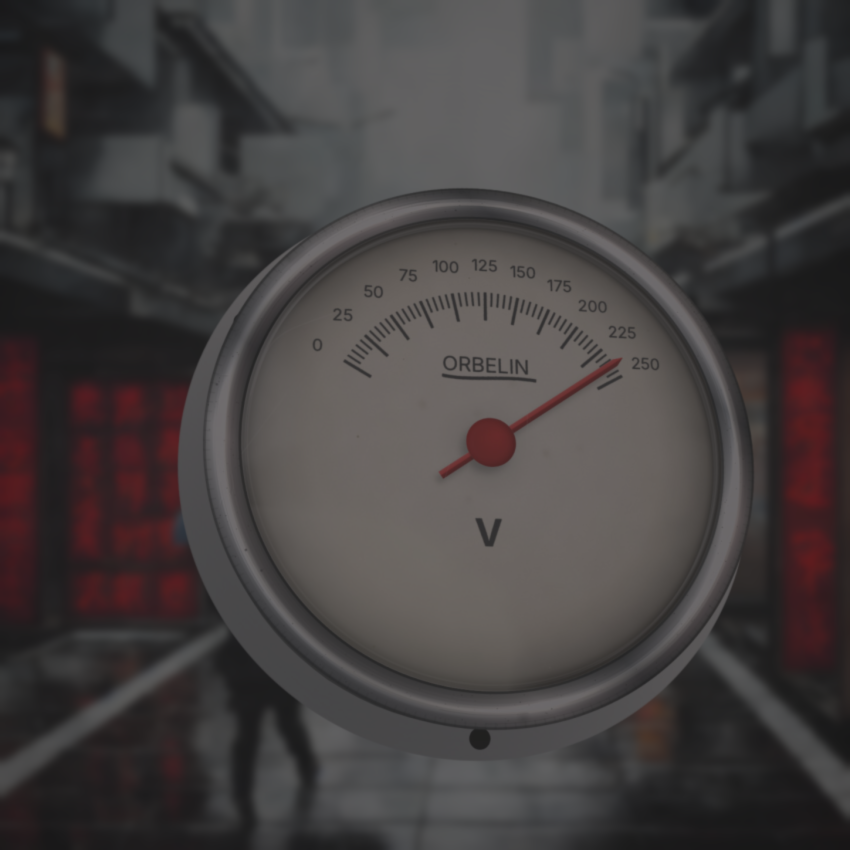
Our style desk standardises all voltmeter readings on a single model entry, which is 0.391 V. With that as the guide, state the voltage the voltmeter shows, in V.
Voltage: 240 V
